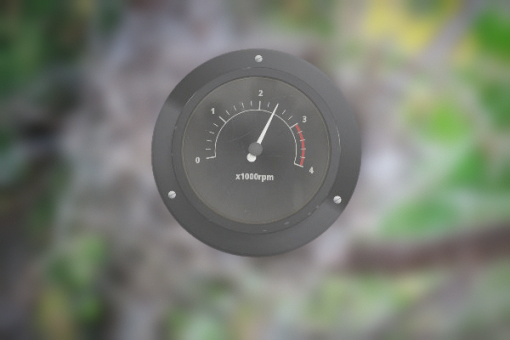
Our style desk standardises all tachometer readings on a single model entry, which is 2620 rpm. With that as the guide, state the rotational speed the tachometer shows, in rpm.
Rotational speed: 2400 rpm
